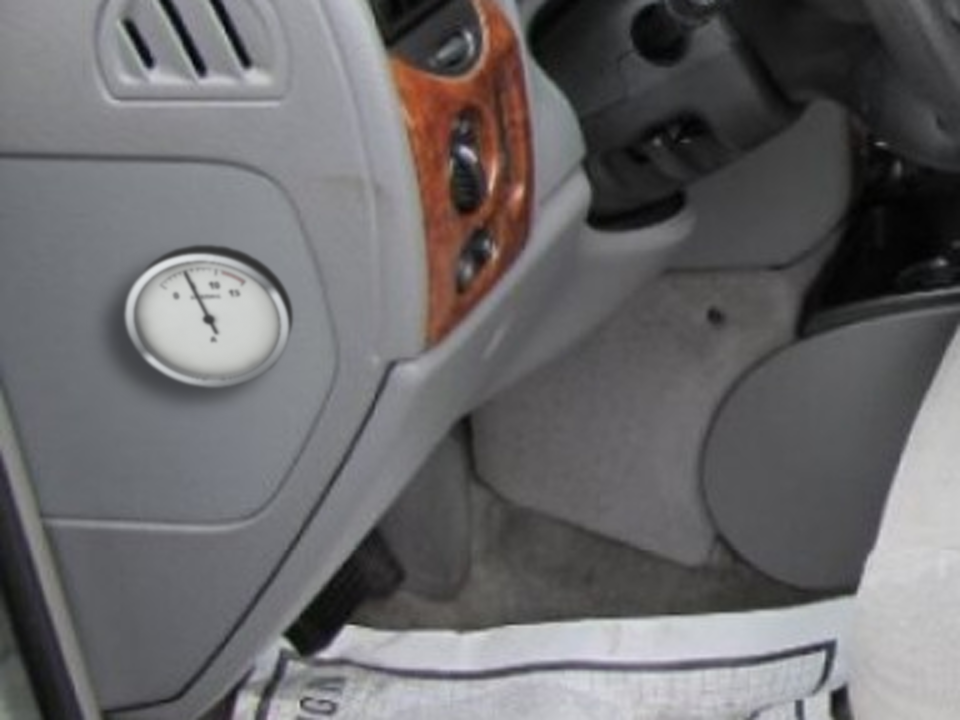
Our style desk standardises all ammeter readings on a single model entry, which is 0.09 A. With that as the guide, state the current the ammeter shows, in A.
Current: 5 A
